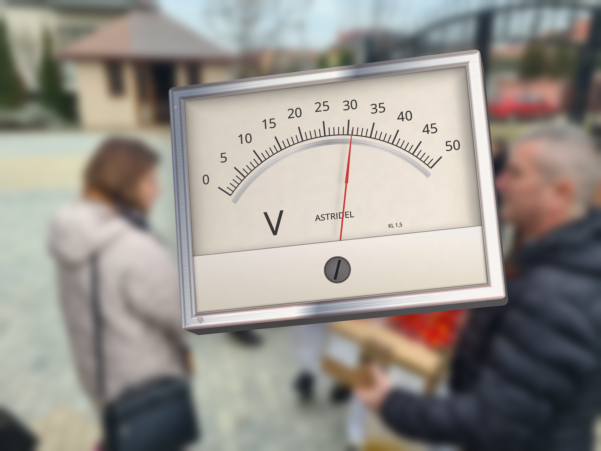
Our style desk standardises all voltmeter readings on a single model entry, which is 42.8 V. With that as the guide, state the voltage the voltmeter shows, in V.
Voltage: 31 V
